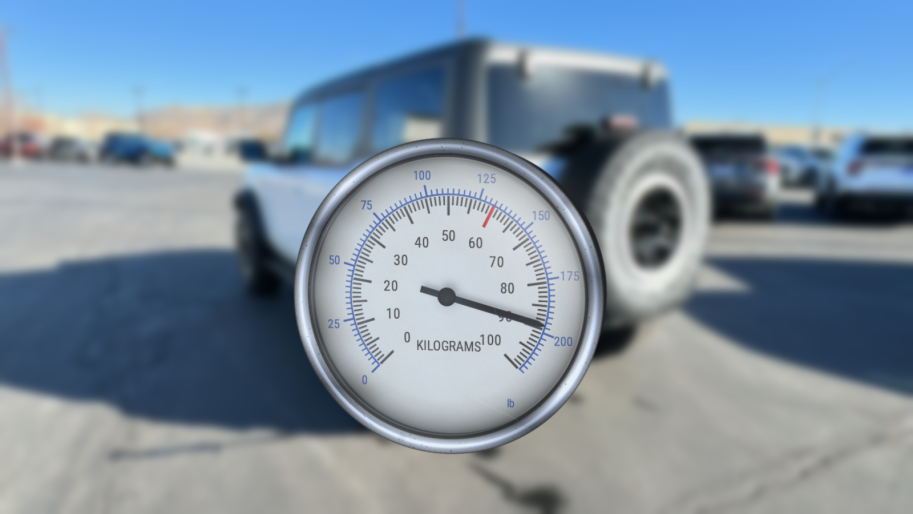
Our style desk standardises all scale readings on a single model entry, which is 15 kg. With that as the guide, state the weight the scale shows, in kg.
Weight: 89 kg
